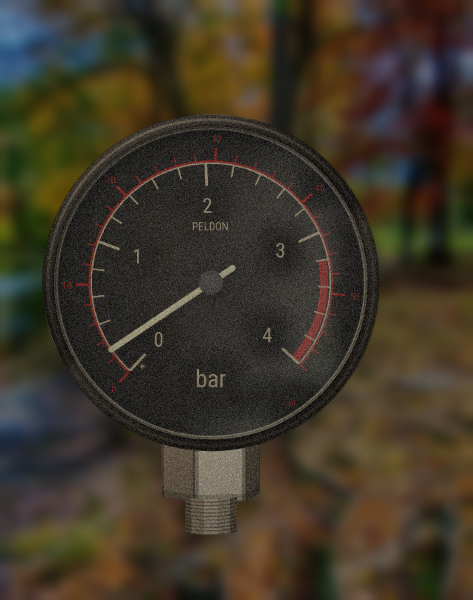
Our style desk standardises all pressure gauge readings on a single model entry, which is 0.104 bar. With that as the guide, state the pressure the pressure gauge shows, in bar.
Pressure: 0.2 bar
